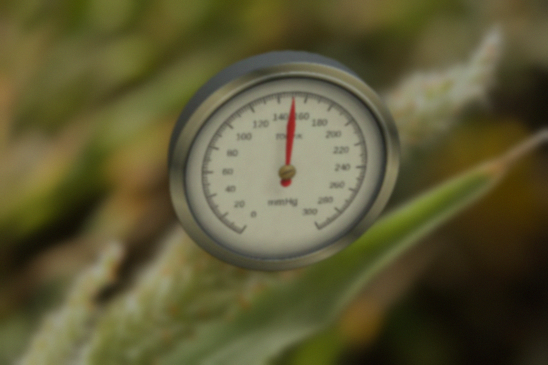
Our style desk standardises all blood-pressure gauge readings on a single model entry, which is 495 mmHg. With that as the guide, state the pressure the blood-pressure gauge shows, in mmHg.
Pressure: 150 mmHg
